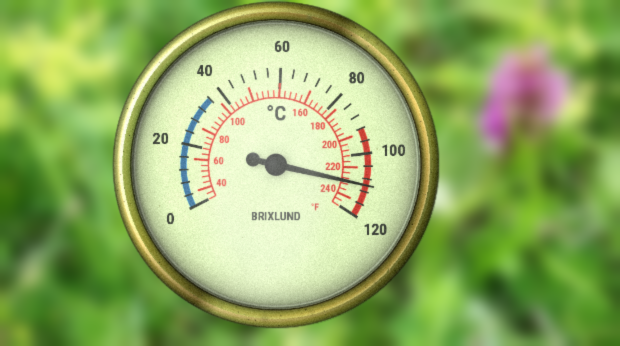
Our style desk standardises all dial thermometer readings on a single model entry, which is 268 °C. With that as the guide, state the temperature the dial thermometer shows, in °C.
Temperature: 110 °C
